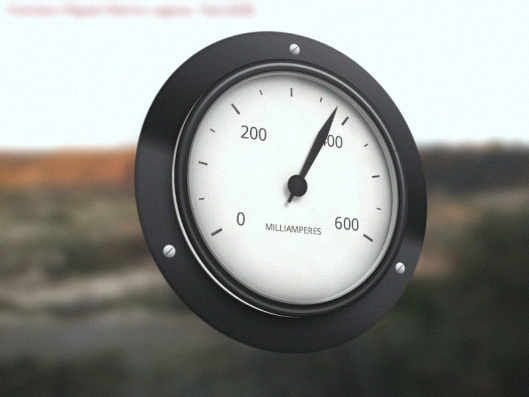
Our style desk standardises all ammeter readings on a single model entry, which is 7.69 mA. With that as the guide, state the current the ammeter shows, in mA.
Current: 375 mA
